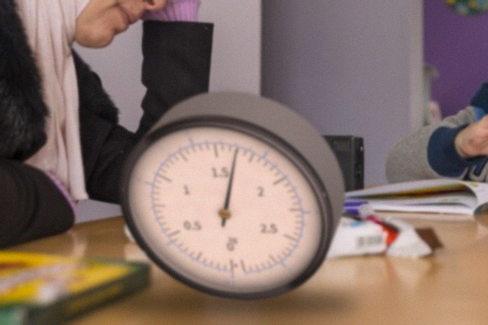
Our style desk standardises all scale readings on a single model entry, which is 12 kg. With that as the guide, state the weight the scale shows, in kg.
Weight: 1.65 kg
